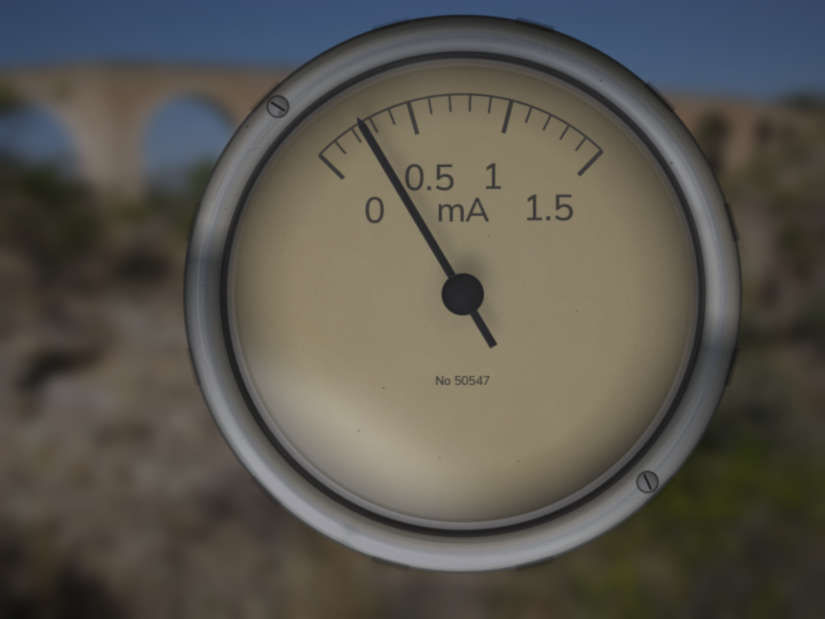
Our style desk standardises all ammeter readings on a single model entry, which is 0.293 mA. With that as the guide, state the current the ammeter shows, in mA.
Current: 0.25 mA
